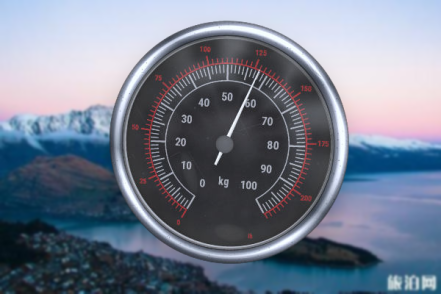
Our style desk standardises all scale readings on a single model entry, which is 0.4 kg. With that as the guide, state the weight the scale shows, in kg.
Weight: 58 kg
